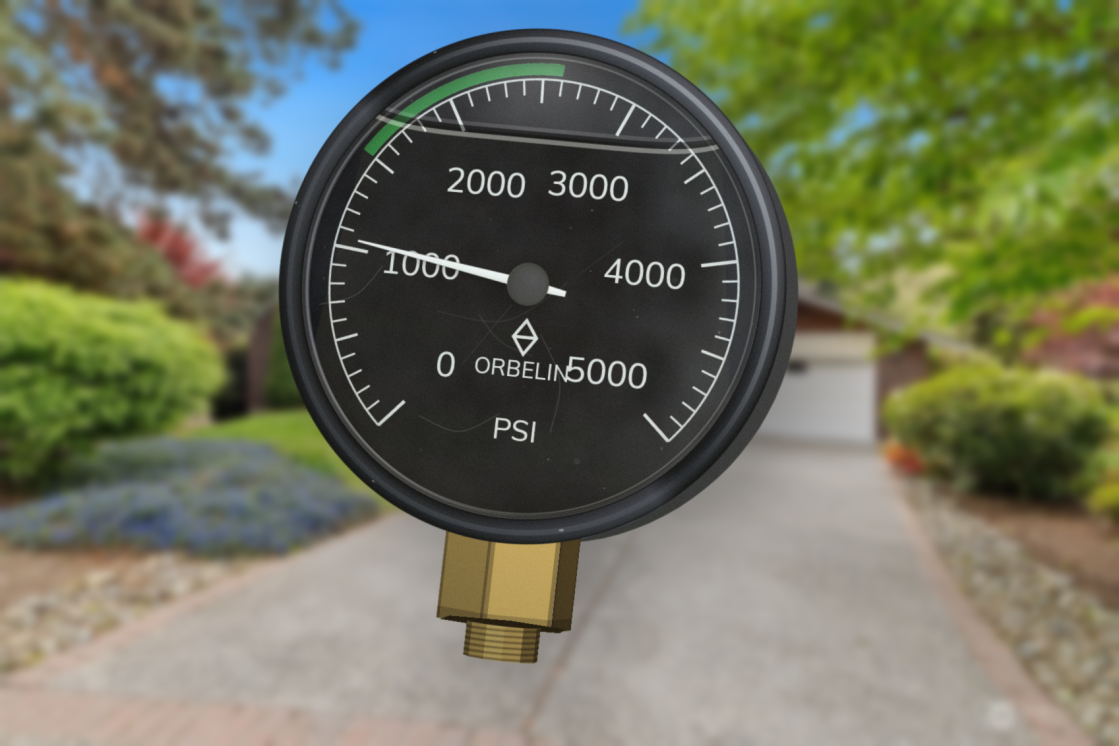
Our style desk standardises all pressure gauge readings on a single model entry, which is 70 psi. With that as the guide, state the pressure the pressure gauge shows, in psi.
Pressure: 1050 psi
